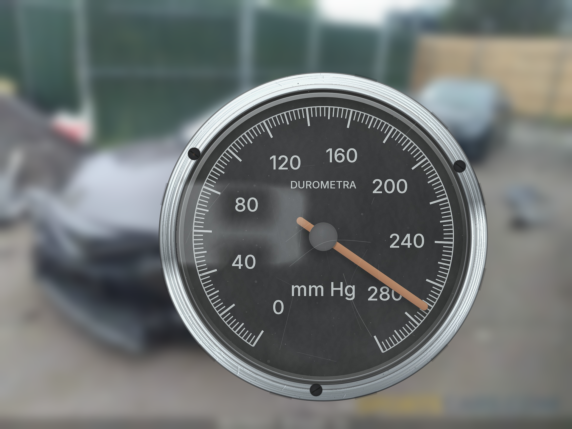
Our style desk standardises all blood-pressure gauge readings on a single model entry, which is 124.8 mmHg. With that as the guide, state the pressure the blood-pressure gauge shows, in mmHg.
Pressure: 272 mmHg
